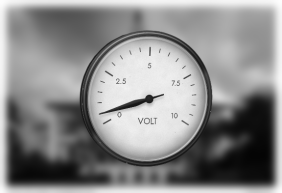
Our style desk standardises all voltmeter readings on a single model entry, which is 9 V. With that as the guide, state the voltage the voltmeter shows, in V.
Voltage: 0.5 V
